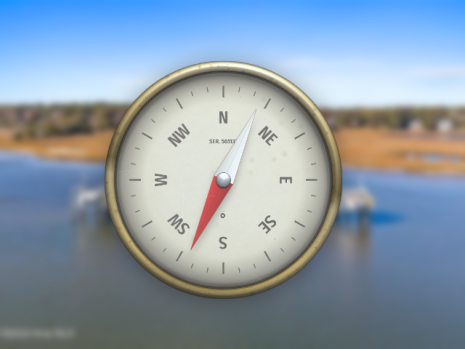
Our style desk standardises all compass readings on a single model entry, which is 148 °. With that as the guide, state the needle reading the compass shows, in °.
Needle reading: 205 °
